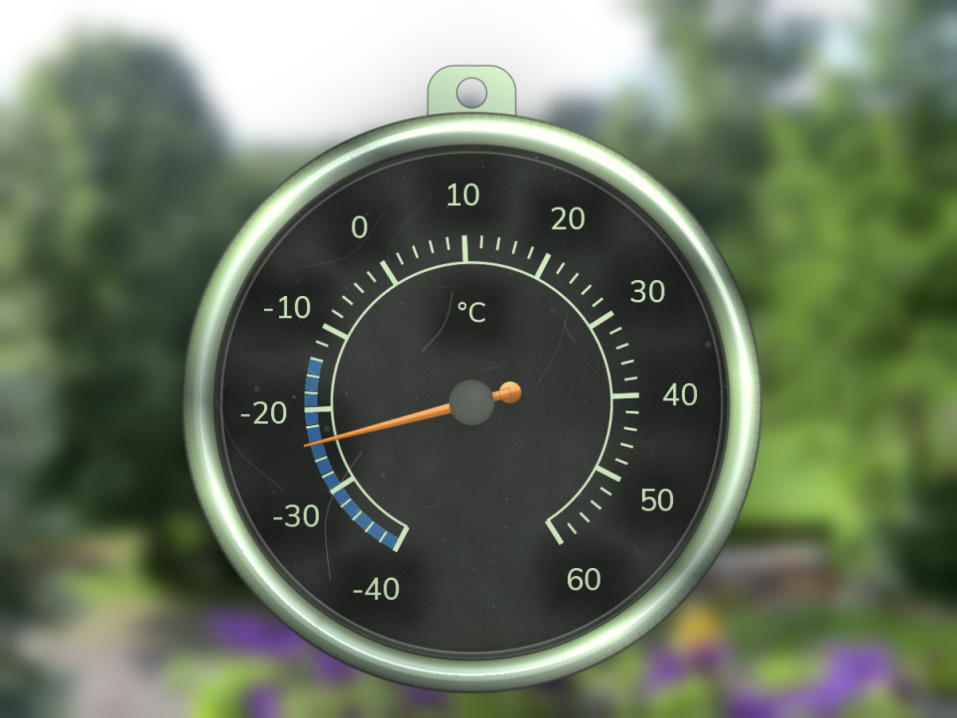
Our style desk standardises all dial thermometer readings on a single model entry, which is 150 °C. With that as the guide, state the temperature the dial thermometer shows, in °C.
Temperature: -24 °C
